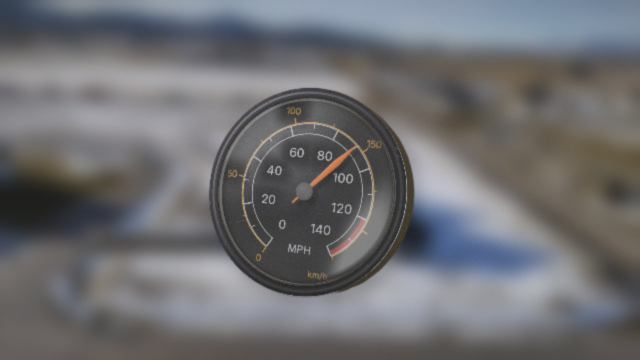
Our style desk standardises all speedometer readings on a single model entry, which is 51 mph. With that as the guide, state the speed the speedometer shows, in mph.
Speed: 90 mph
